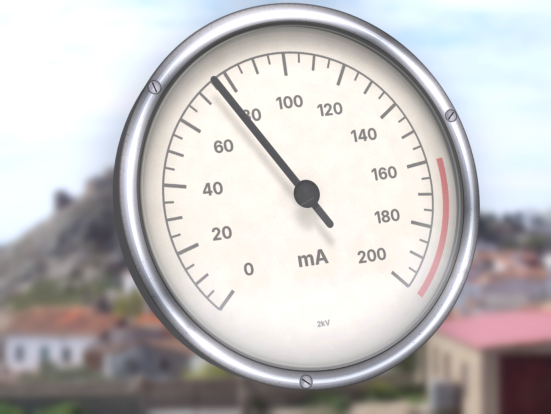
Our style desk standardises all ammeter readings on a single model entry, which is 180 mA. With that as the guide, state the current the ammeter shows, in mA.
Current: 75 mA
